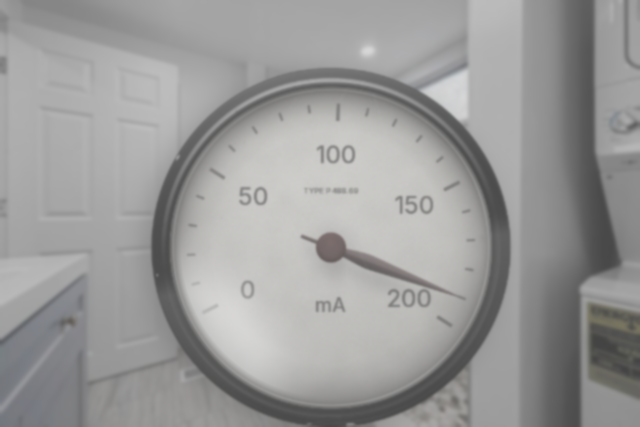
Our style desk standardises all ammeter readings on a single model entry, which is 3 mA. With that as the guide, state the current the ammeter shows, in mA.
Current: 190 mA
